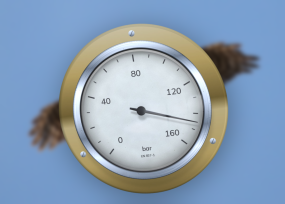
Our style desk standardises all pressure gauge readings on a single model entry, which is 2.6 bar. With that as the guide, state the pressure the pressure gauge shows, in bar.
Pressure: 145 bar
